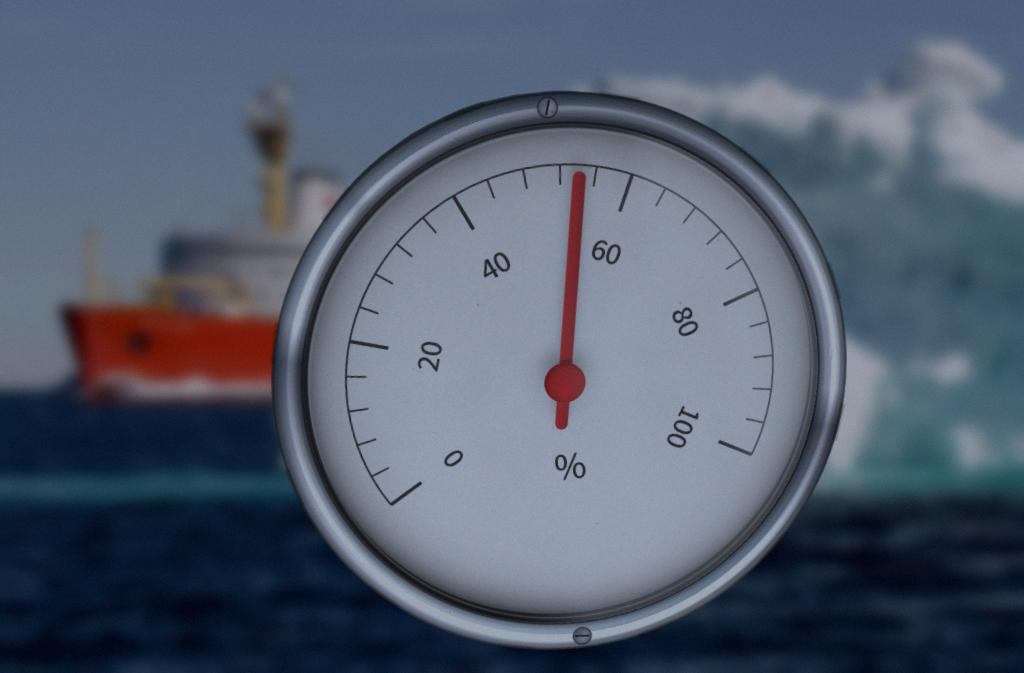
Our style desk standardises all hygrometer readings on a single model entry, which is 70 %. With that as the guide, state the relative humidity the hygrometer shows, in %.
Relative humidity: 54 %
